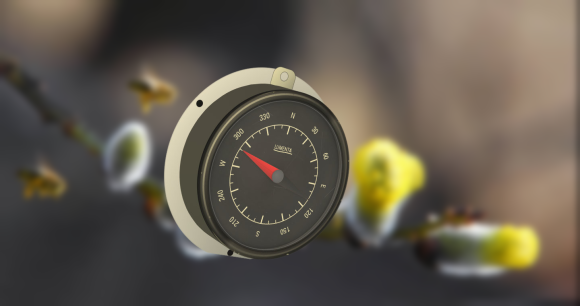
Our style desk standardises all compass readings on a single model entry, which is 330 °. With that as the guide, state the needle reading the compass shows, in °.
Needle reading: 290 °
